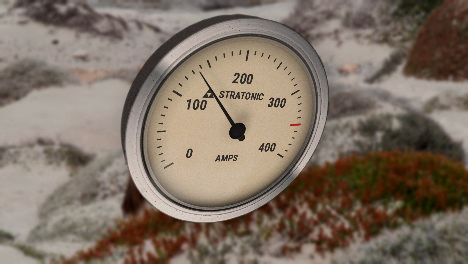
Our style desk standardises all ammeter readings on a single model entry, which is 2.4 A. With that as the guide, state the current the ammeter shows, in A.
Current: 135 A
